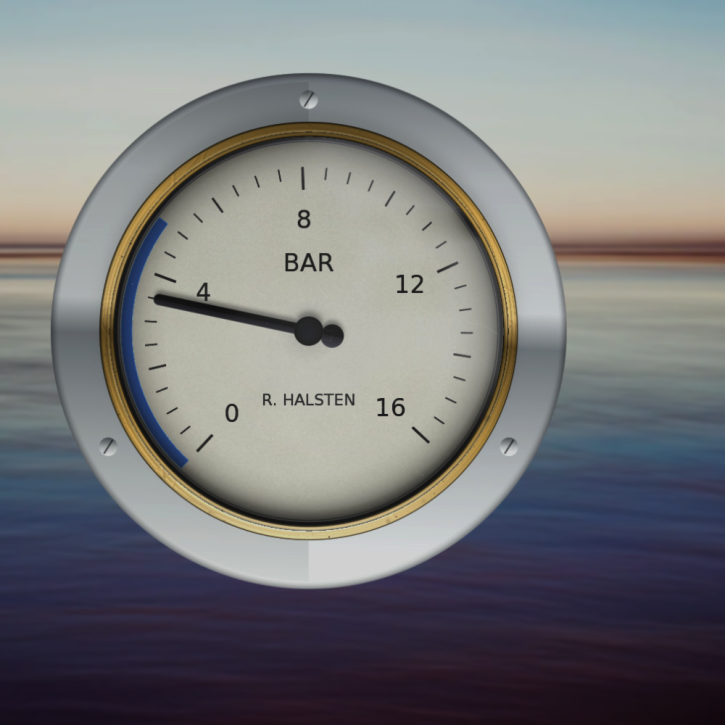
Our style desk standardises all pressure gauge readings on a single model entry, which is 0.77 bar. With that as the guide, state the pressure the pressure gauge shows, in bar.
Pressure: 3.5 bar
